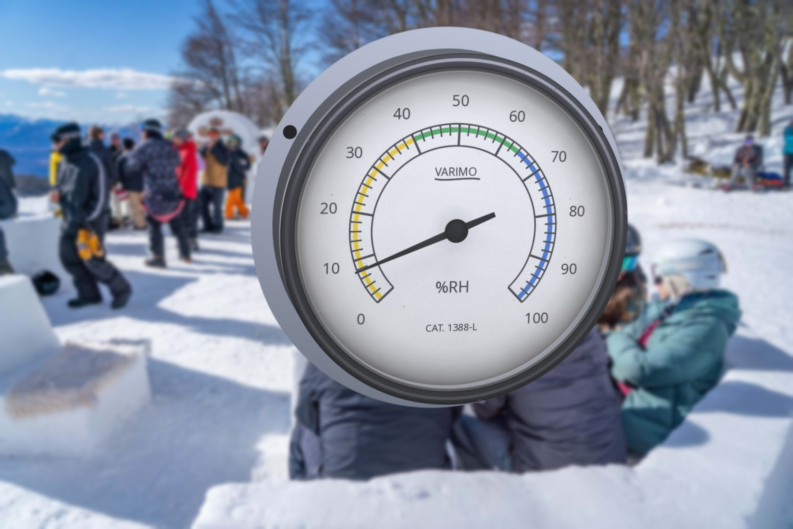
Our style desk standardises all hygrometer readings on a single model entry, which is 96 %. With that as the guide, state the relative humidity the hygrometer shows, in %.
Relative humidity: 8 %
